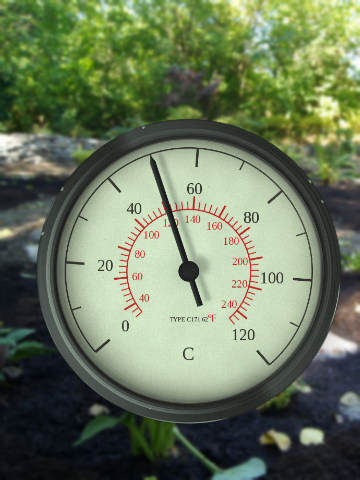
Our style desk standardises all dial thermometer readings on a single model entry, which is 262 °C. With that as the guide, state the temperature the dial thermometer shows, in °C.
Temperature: 50 °C
